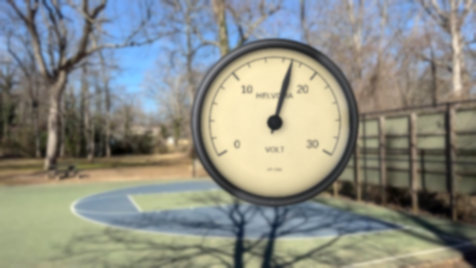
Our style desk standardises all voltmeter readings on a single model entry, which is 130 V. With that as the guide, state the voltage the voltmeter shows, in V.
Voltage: 17 V
